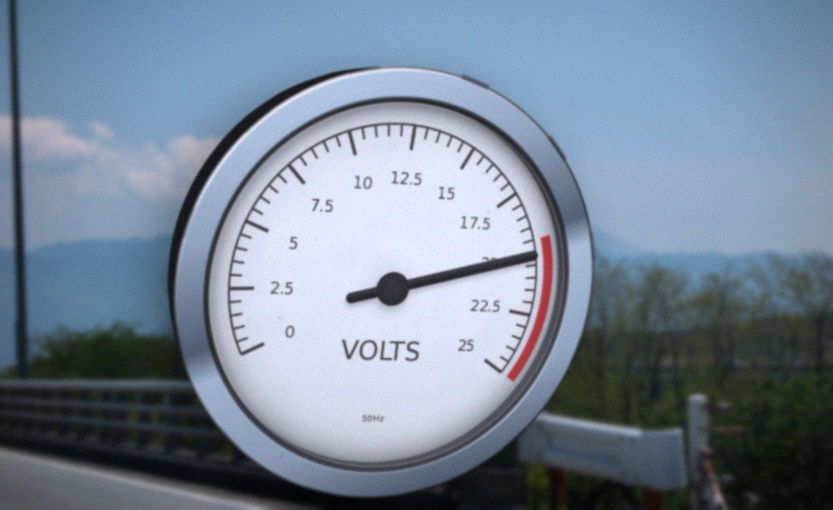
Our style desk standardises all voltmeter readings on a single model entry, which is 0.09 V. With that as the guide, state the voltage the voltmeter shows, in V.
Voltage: 20 V
